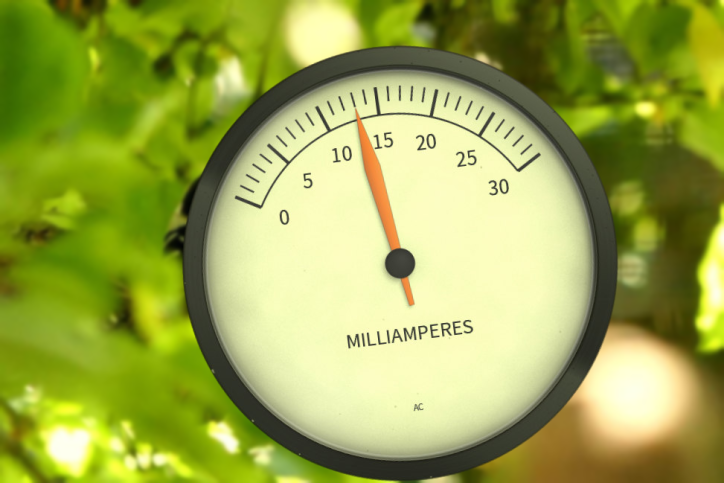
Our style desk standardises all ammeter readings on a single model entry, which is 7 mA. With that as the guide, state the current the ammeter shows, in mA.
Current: 13 mA
